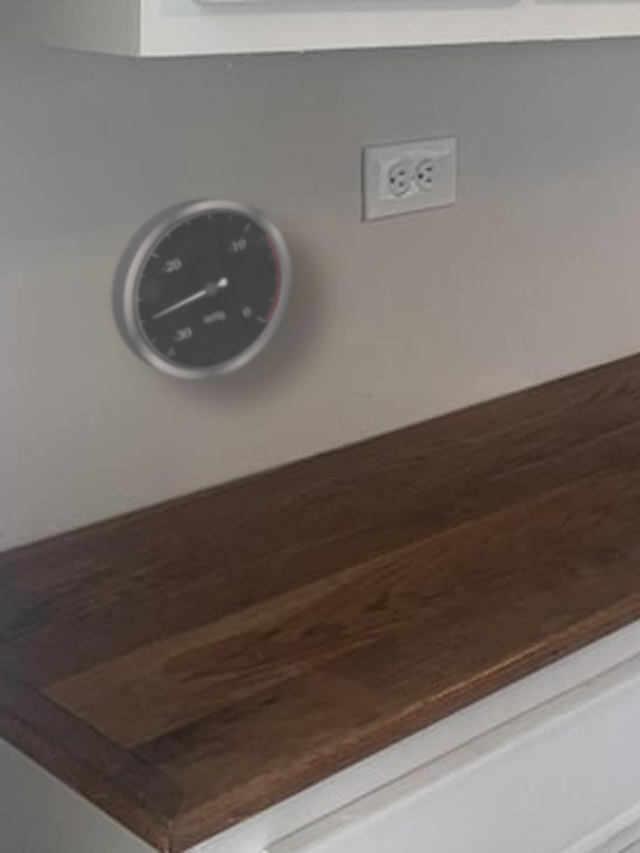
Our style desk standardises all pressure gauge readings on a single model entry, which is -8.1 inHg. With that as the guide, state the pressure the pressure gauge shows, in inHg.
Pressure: -26 inHg
